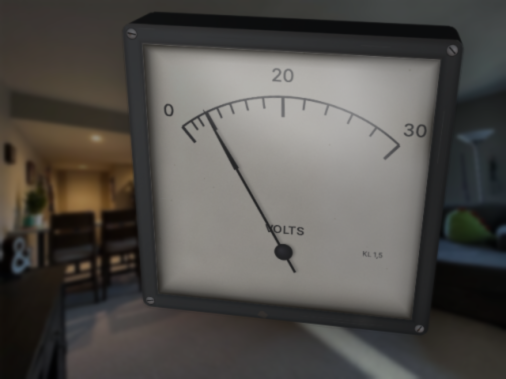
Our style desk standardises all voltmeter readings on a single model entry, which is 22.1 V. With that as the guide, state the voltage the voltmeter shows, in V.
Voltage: 10 V
